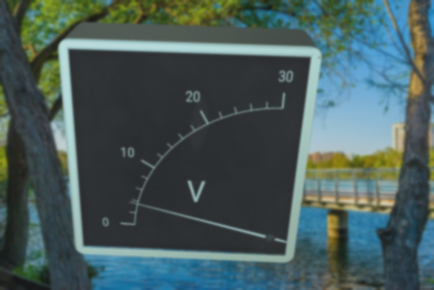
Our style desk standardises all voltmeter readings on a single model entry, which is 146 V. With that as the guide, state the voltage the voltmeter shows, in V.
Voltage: 4 V
